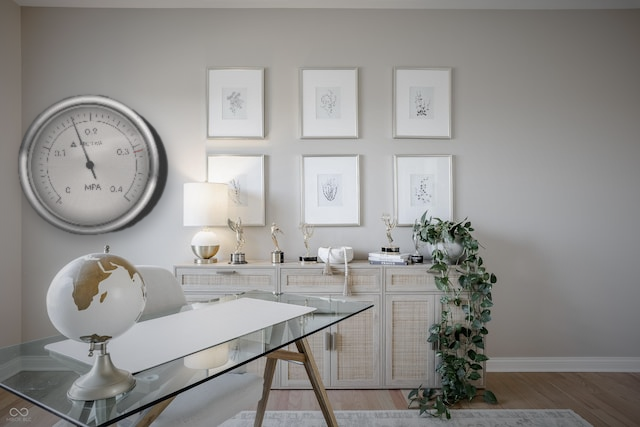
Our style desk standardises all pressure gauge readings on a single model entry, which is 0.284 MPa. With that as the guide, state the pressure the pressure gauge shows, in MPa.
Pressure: 0.17 MPa
